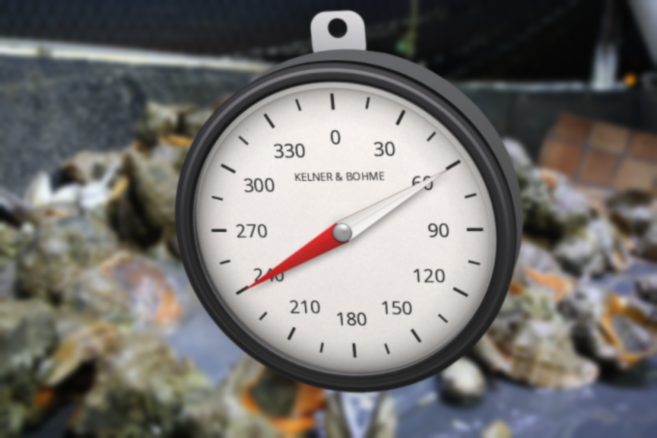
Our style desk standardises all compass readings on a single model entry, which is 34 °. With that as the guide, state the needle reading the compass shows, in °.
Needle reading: 240 °
